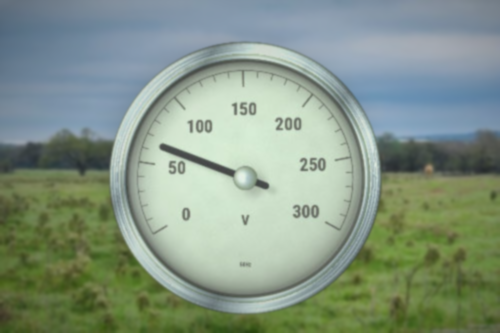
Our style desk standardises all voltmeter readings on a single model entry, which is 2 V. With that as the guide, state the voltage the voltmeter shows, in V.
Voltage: 65 V
